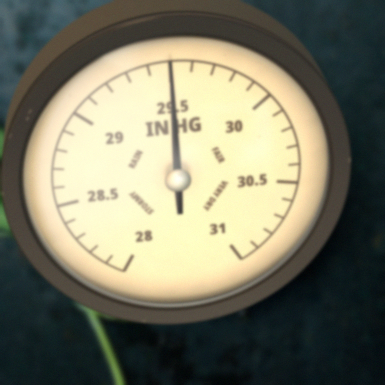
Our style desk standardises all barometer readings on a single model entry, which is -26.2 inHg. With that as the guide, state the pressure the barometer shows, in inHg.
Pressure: 29.5 inHg
